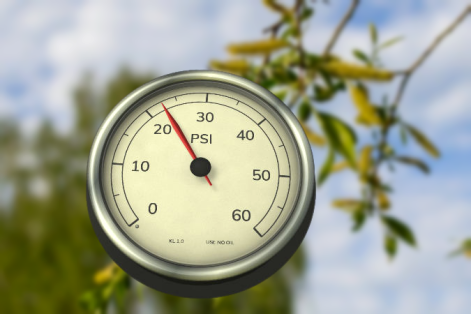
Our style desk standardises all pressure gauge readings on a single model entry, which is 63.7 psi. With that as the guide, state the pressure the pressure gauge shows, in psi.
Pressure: 22.5 psi
